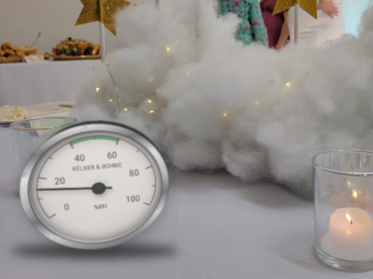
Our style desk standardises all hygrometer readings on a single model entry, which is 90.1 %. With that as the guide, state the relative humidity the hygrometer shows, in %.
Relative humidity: 15 %
